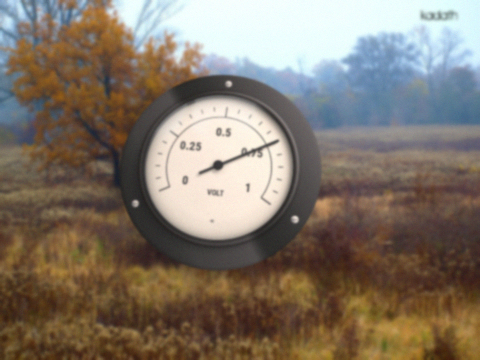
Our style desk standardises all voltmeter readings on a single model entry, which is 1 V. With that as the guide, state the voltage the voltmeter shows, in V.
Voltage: 0.75 V
